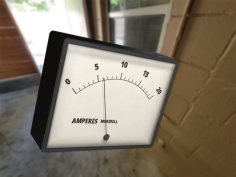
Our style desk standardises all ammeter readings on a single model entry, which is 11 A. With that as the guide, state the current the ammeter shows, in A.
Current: 6 A
